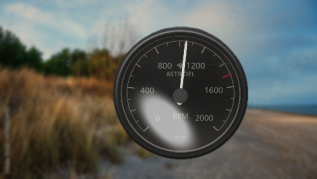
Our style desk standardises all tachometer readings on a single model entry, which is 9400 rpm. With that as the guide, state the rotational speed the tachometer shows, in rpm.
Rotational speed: 1050 rpm
